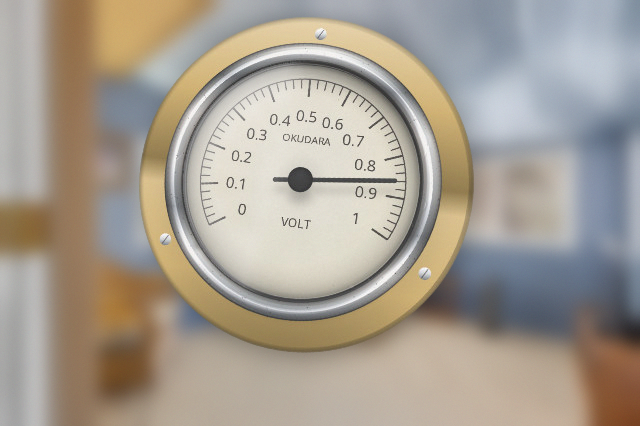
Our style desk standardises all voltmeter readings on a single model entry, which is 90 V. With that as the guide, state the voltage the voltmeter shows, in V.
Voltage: 0.86 V
